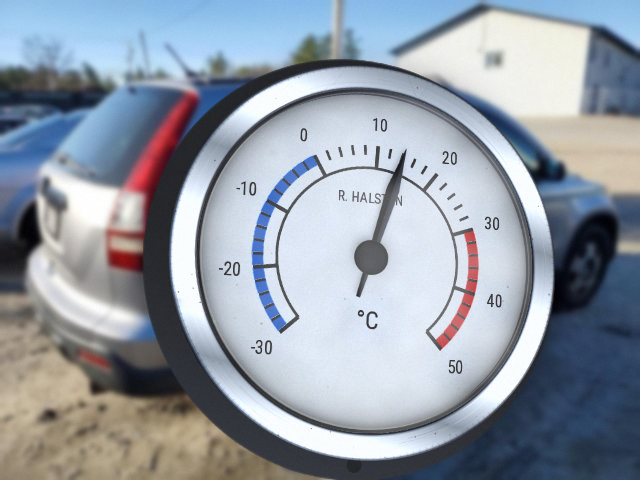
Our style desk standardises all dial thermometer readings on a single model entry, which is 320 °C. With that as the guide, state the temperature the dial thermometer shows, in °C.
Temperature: 14 °C
